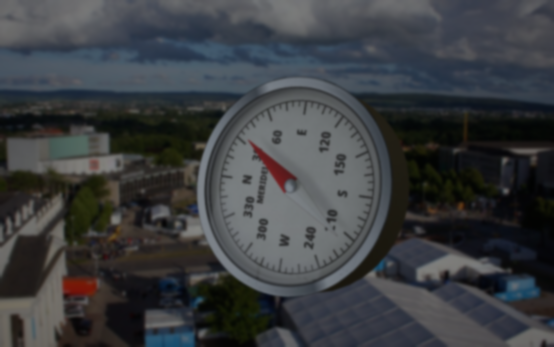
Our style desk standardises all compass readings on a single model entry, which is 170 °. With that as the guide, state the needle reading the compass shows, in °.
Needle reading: 35 °
